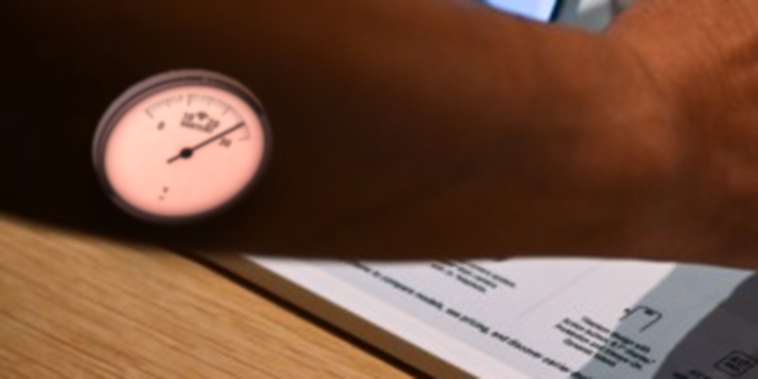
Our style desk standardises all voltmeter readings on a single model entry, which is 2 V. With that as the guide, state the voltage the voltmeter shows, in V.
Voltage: 25 V
